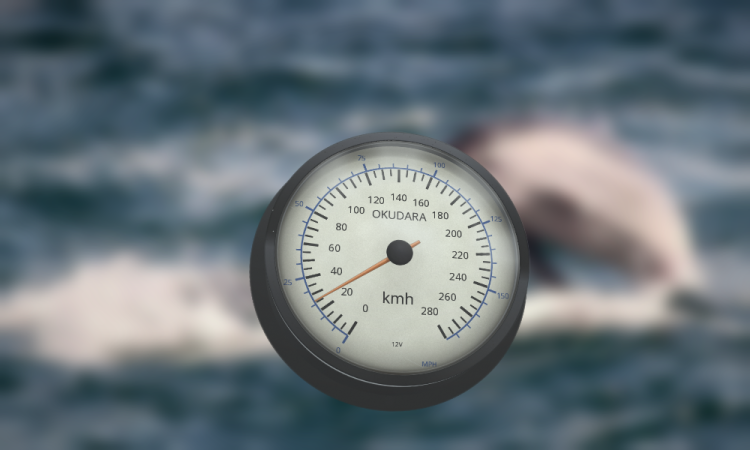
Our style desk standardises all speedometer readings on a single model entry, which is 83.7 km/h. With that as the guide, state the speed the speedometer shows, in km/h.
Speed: 25 km/h
